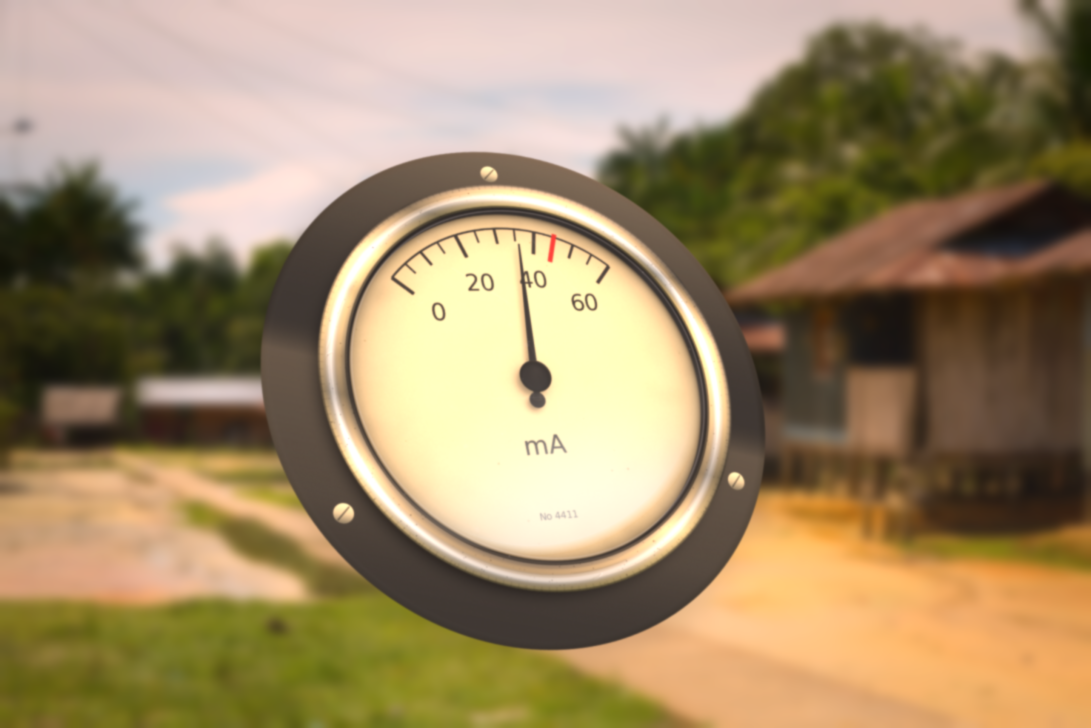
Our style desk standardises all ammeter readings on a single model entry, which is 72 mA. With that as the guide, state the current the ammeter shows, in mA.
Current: 35 mA
